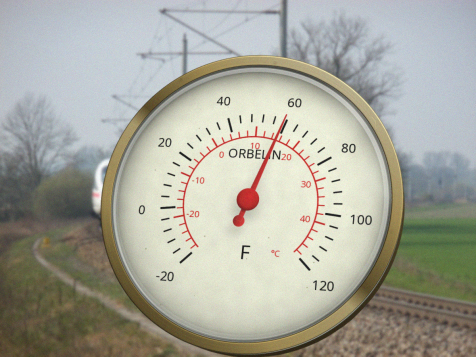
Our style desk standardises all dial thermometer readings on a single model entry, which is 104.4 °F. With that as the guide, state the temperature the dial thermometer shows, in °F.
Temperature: 60 °F
